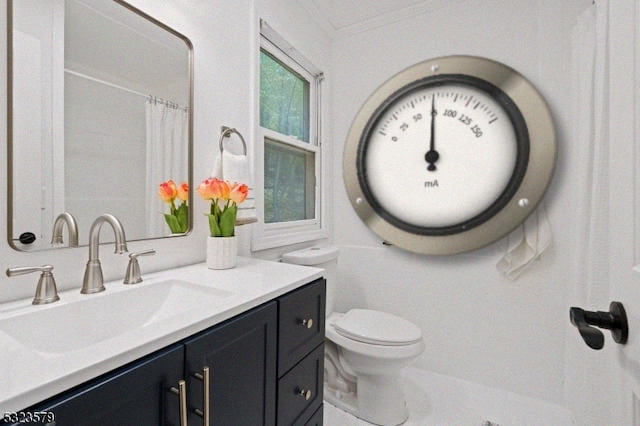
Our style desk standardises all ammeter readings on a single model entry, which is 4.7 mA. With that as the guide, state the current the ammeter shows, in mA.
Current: 75 mA
